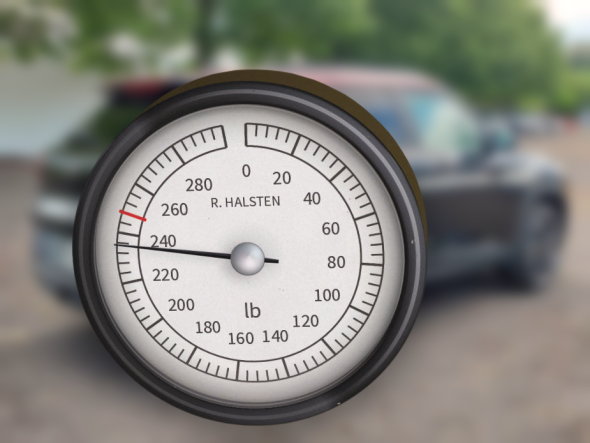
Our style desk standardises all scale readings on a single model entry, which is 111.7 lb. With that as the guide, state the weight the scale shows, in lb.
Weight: 236 lb
